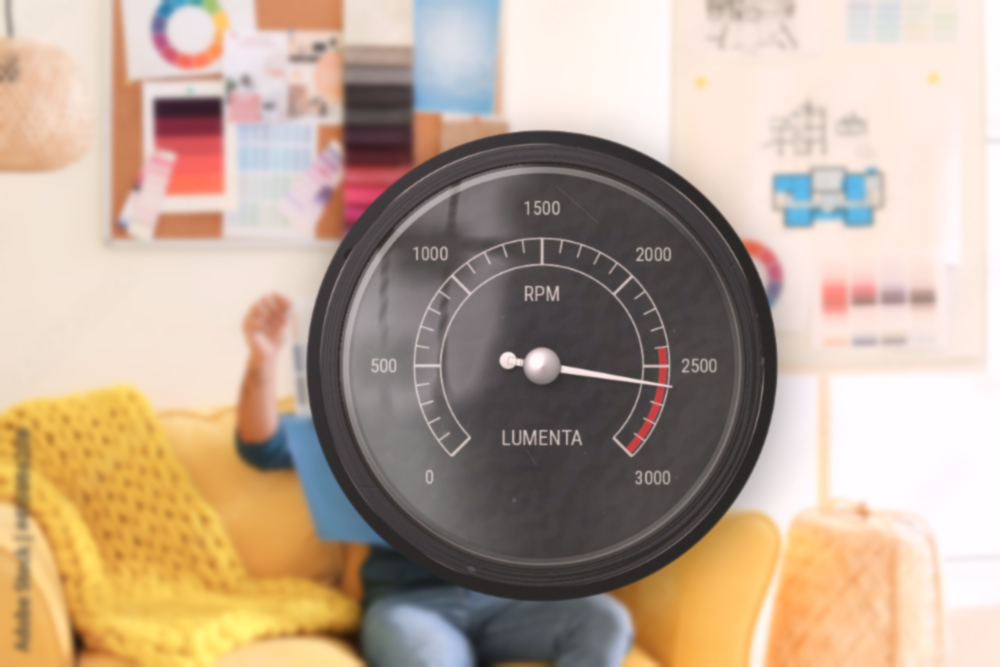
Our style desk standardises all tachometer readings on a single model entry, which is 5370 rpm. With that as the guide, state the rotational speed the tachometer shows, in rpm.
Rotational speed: 2600 rpm
